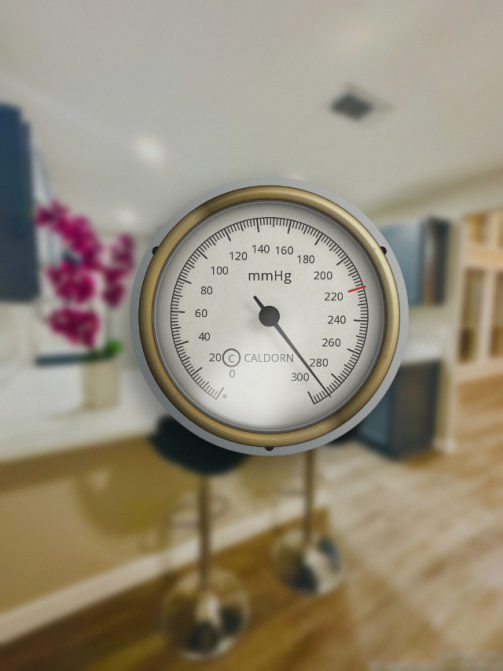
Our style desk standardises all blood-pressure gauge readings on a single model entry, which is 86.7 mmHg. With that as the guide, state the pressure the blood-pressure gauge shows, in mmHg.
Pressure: 290 mmHg
